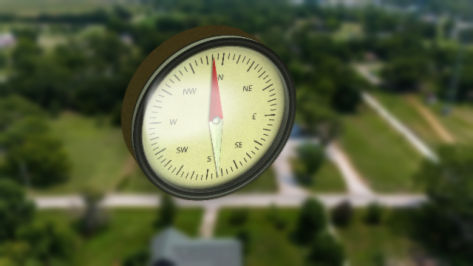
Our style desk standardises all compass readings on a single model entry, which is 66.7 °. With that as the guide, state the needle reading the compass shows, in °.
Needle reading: 350 °
